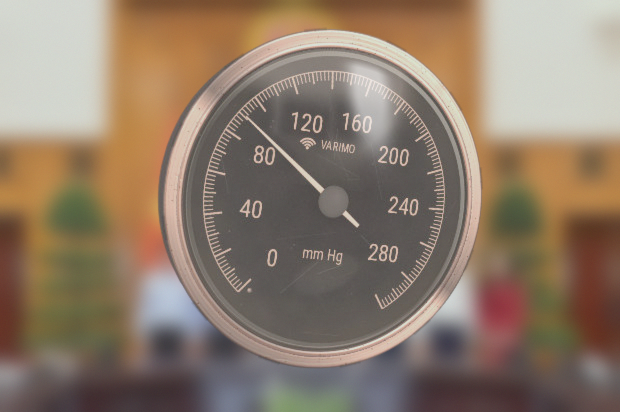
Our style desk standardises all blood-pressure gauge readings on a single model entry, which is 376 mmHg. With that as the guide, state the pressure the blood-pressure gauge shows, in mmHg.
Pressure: 90 mmHg
